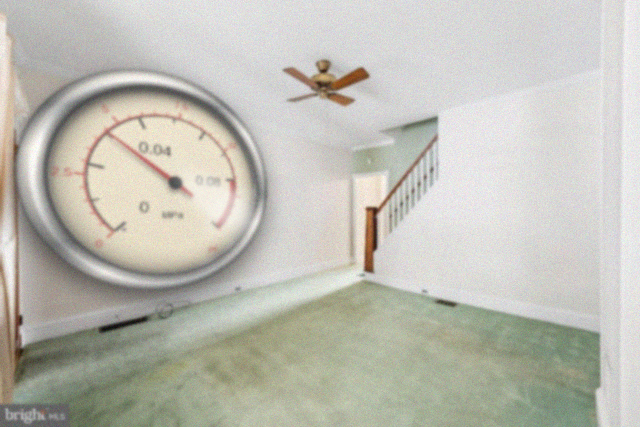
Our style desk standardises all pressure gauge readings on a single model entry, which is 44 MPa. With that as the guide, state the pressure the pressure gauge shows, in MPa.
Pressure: 0.03 MPa
